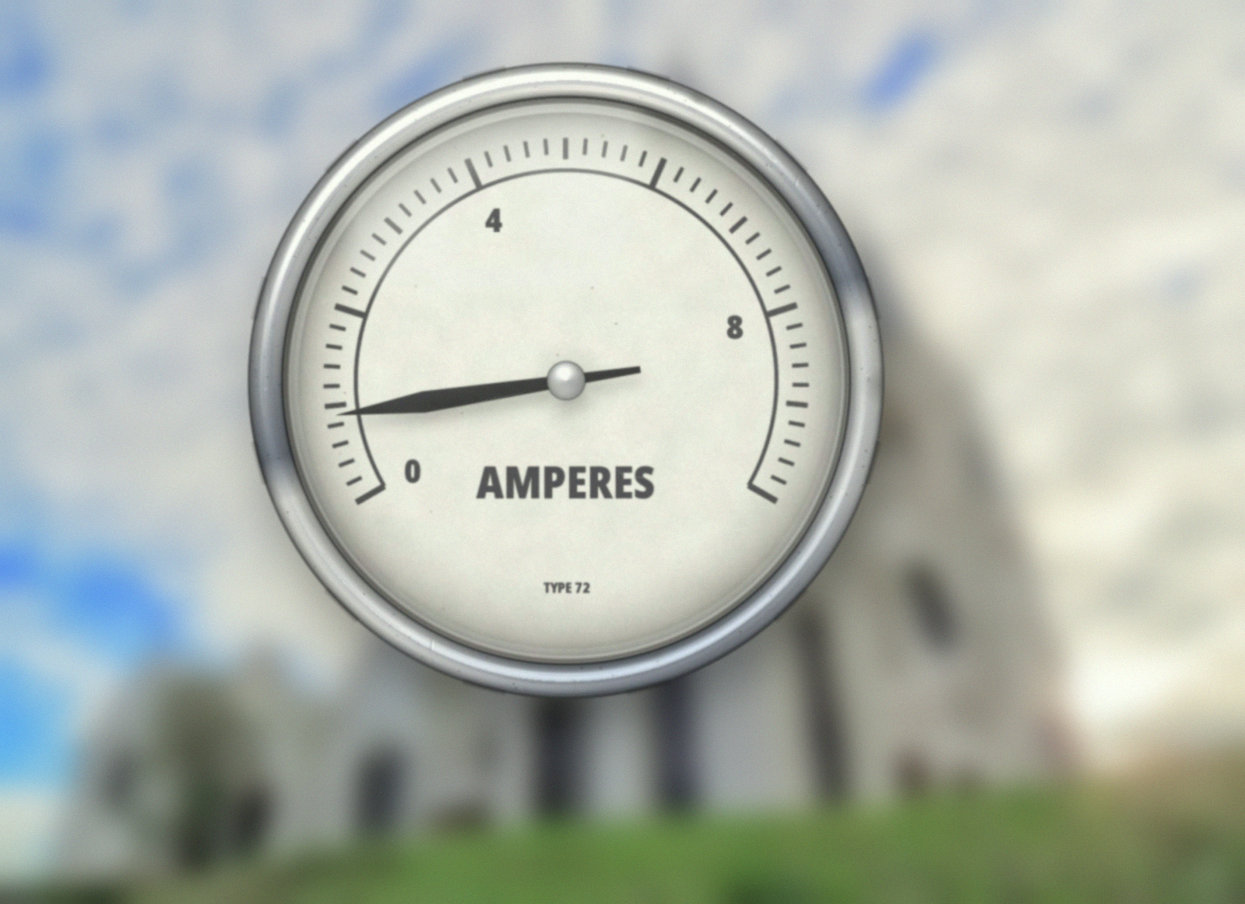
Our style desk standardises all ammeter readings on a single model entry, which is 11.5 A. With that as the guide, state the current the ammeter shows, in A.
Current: 0.9 A
